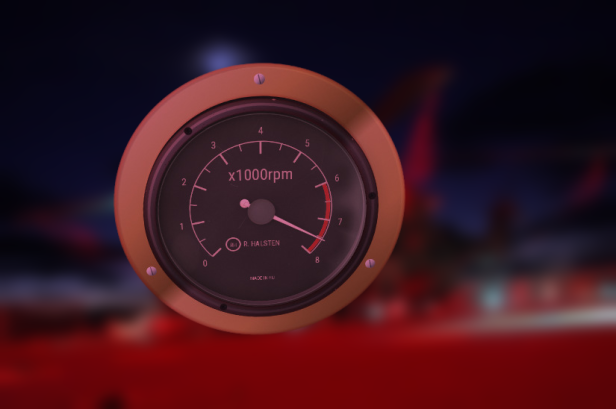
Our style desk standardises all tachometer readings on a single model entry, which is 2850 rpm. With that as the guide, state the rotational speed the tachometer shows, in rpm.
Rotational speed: 7500 rpm
